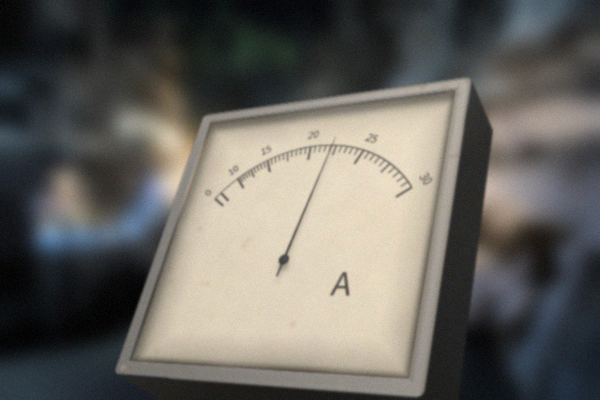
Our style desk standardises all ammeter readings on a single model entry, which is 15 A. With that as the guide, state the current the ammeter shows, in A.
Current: 22.5 A
